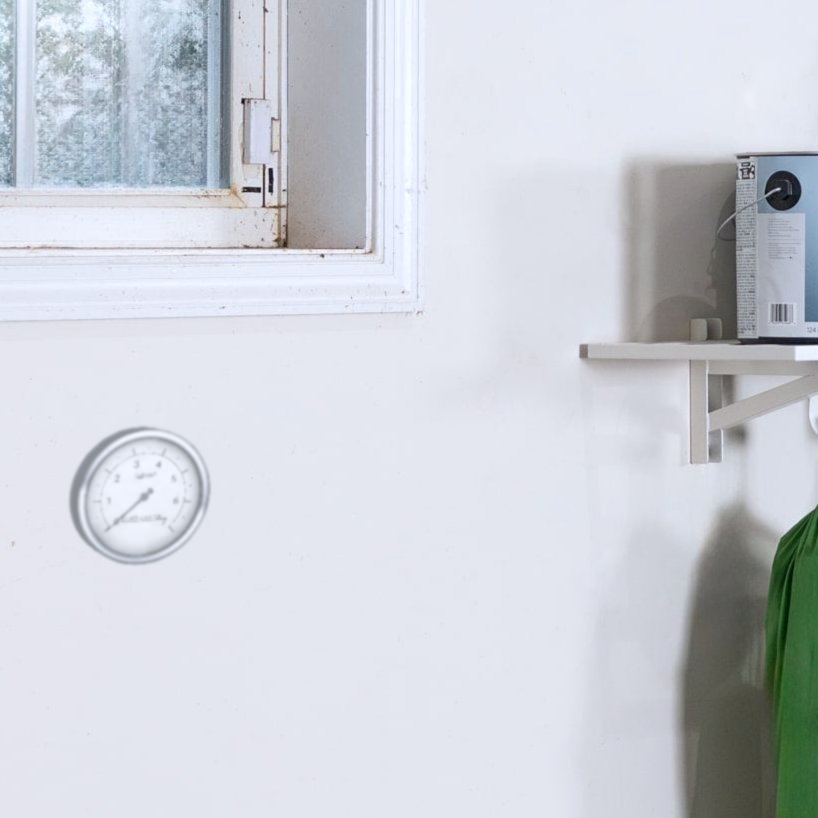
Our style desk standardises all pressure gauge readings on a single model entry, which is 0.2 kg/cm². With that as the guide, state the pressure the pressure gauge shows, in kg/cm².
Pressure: 0 kg/cm²
